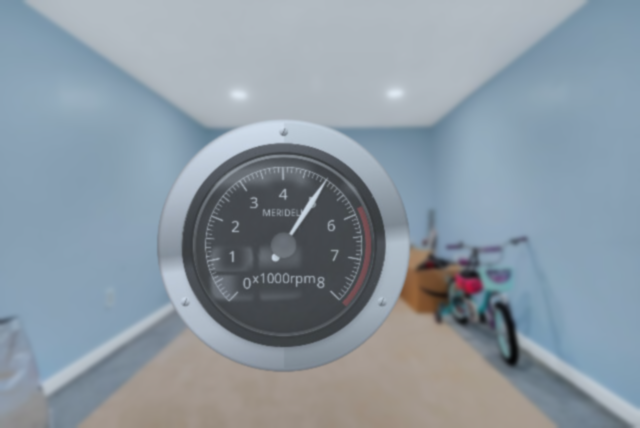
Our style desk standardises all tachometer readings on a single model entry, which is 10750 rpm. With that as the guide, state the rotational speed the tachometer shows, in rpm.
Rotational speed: 5000 rpm
